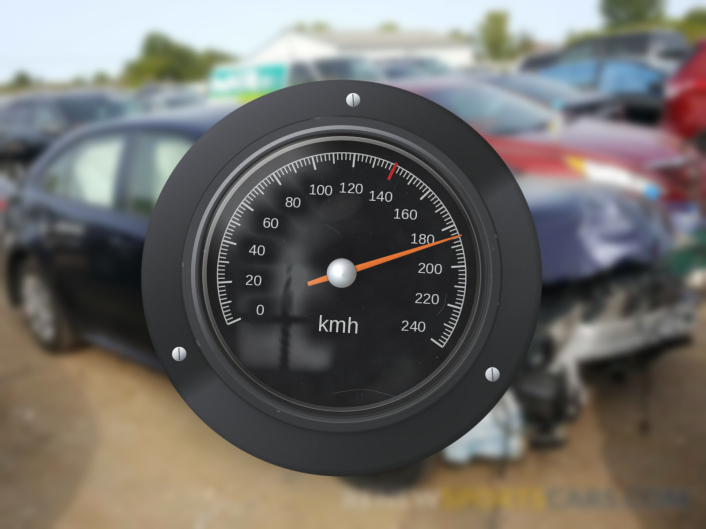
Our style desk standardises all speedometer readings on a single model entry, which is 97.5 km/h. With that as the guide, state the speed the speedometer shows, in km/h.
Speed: 186 km/h
